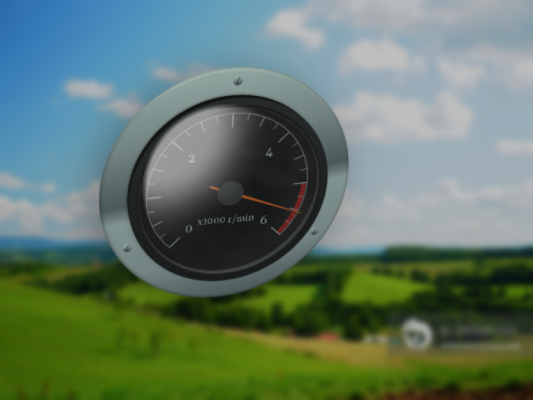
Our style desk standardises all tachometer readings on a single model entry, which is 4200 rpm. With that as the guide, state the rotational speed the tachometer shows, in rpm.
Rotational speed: 5500 rpm
